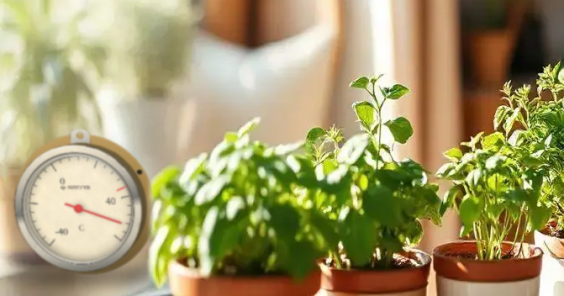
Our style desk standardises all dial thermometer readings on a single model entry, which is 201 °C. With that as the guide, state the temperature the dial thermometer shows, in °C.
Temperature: 52 °C
